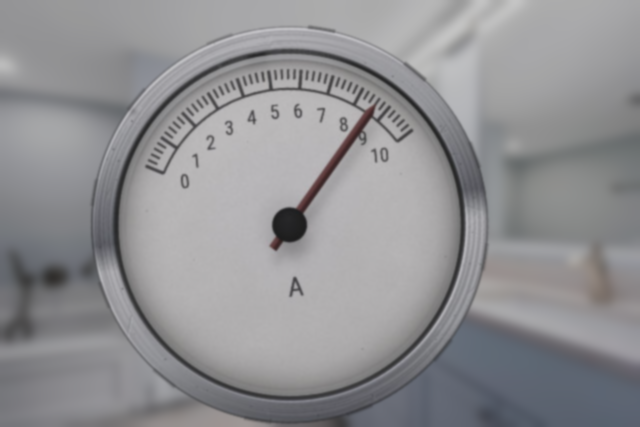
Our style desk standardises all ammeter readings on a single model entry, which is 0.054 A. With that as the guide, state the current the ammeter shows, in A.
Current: 8.6 A
